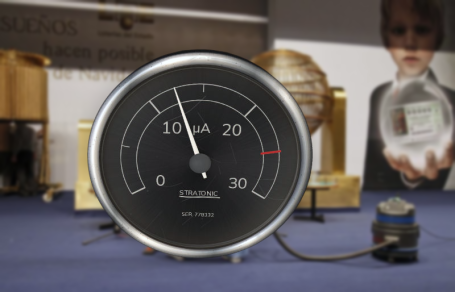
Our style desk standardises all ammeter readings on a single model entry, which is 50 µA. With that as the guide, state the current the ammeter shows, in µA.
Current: 12.5 µA
